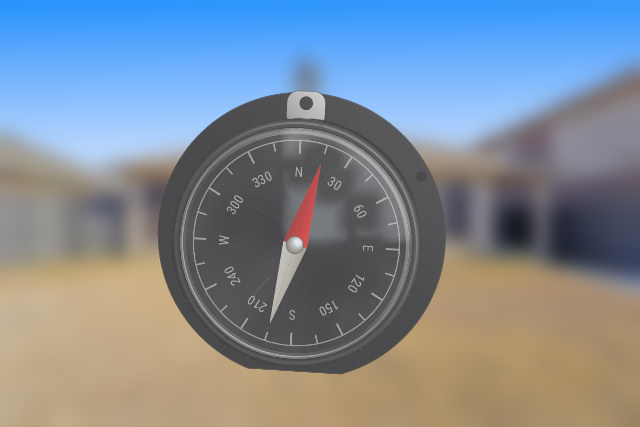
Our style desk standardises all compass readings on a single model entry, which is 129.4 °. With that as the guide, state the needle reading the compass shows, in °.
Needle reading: 15 °
